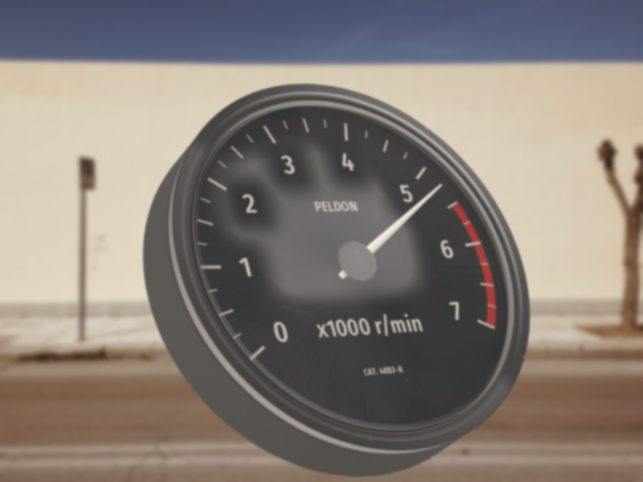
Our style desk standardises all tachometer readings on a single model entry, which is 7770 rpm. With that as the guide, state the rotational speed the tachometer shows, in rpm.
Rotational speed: 5250 rpm
